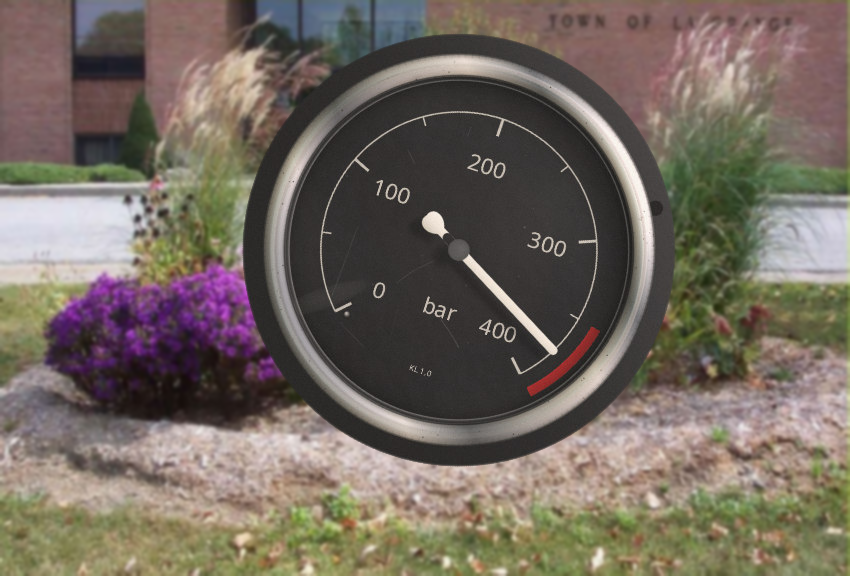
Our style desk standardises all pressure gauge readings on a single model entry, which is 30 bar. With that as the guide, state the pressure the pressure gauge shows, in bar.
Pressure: 375 bar
